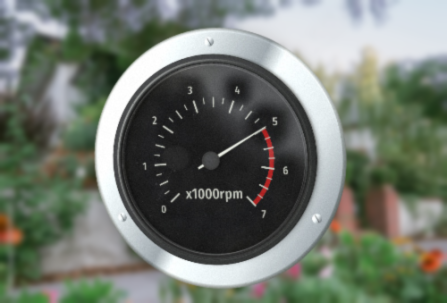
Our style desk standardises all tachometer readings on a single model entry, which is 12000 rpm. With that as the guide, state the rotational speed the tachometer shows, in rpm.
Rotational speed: 5000 rpm
